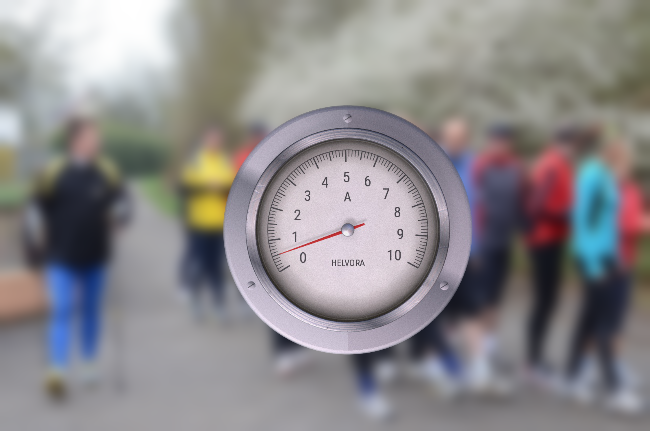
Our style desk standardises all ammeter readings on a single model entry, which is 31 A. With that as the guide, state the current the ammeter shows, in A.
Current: 0.5 A
